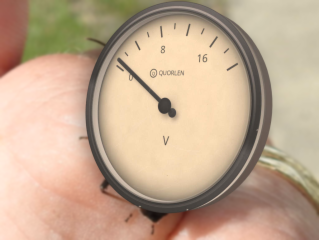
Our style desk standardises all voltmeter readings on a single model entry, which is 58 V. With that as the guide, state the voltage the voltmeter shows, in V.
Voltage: 1 V
